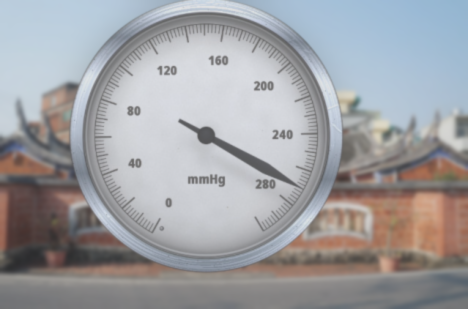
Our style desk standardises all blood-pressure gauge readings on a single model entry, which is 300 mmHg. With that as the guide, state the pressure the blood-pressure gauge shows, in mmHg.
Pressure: 270 mmHg
